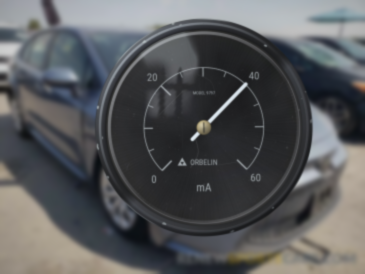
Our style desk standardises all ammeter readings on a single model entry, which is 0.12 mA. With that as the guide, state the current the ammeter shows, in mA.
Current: 40 mA
